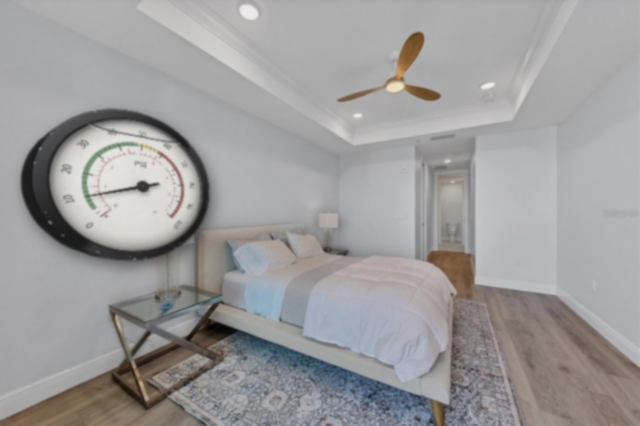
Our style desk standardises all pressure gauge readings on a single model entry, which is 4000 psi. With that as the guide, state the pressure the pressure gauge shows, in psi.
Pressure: 10 psi
